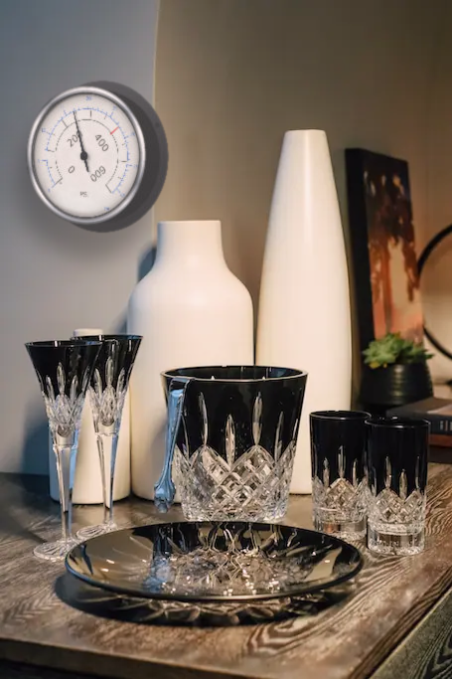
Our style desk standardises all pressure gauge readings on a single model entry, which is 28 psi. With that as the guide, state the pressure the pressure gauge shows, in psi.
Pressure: 250 psi
